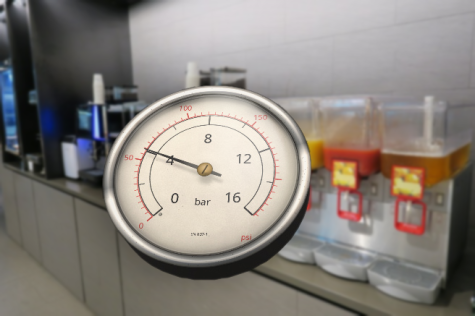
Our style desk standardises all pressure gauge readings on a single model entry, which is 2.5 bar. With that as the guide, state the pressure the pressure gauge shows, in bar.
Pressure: 4 bar
